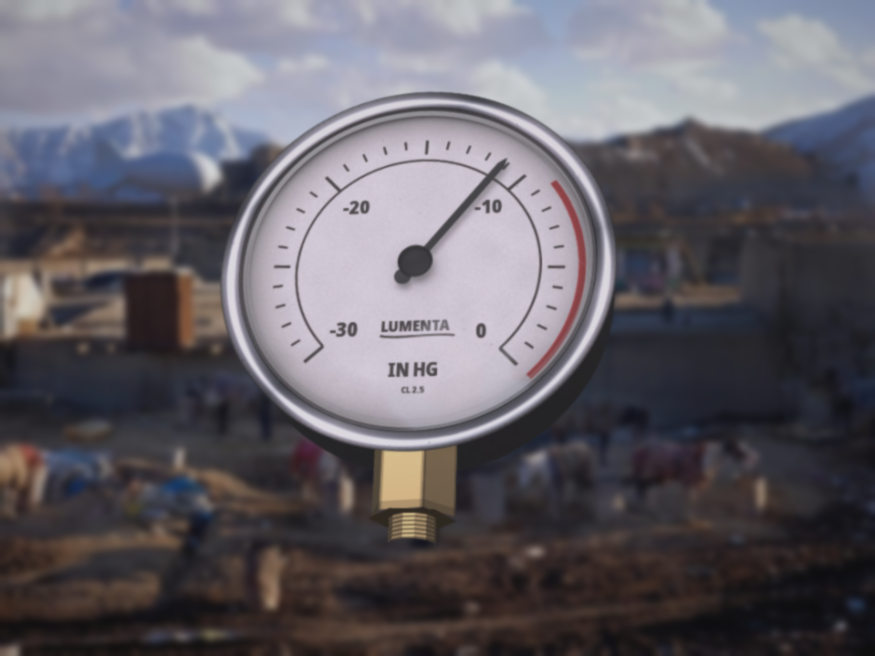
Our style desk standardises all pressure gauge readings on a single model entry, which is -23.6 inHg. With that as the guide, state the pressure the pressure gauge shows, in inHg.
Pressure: -11 inHg
